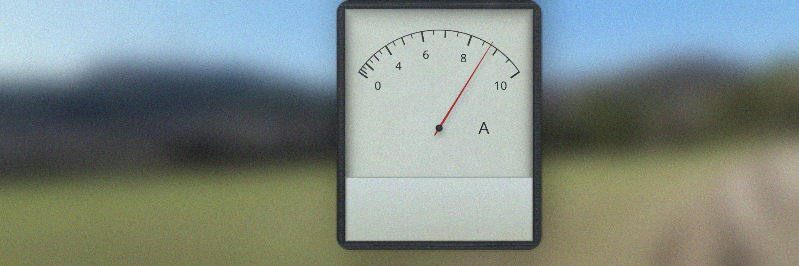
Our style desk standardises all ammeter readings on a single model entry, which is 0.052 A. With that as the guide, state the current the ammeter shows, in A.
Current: 8.75 A
